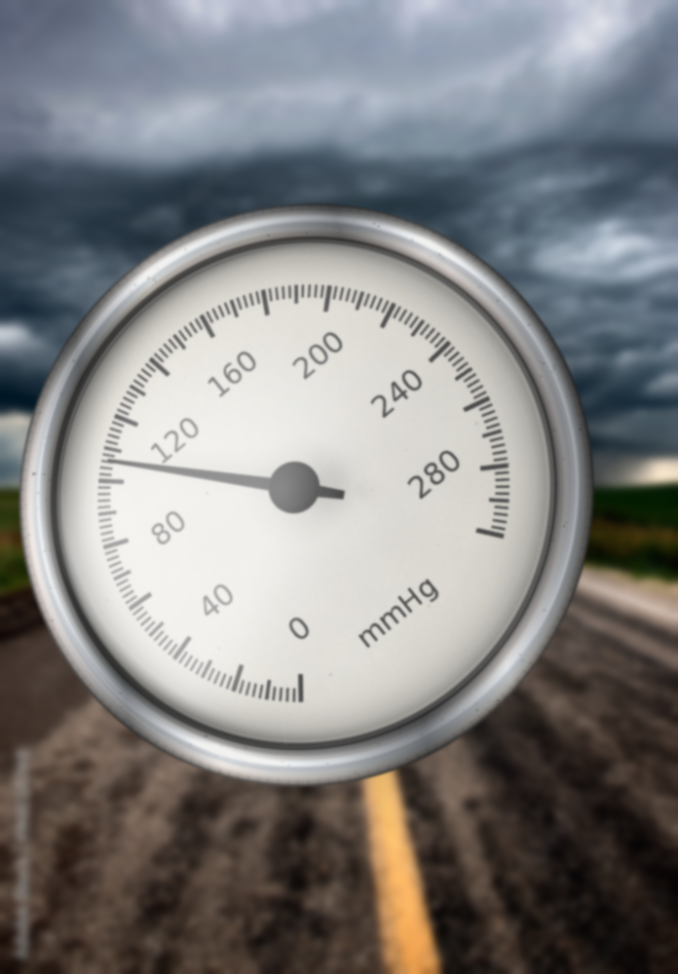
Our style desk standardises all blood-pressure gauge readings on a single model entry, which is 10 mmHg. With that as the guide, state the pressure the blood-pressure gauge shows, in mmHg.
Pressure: 106 mmHg
